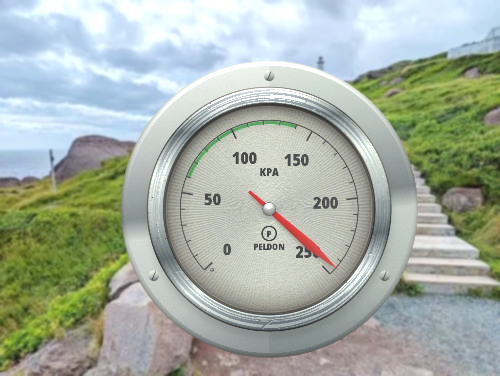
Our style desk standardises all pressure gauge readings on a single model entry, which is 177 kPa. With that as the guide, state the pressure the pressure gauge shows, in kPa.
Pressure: 245 kPa
